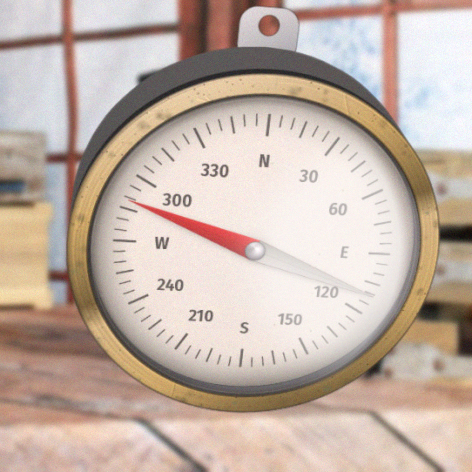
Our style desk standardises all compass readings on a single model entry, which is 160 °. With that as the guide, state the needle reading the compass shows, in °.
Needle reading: 290 °
